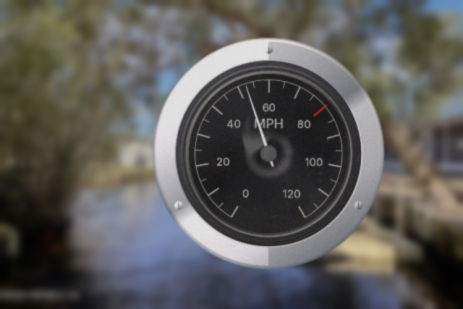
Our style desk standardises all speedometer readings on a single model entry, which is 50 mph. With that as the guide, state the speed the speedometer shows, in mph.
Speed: 52.5 mph
